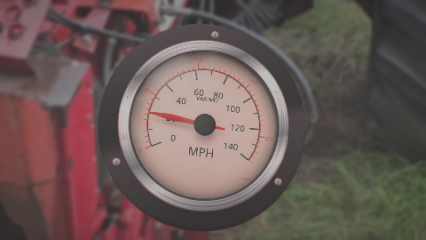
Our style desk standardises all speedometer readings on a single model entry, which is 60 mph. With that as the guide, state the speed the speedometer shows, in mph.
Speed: 20 mph
